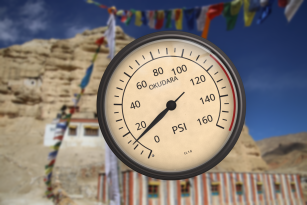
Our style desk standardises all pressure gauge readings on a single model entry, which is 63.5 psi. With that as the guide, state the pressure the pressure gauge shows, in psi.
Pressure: 12.5 psi
